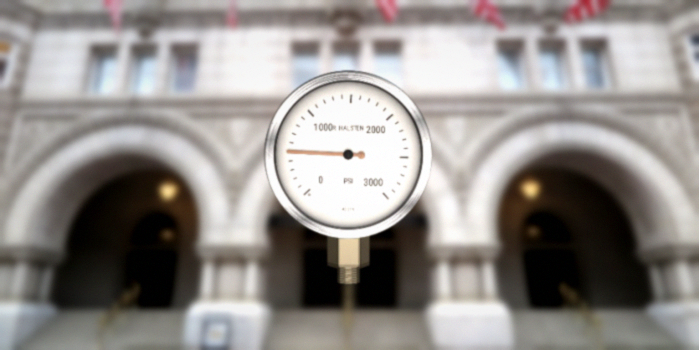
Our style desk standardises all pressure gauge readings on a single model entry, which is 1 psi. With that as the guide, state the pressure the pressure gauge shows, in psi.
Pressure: 500 psi
